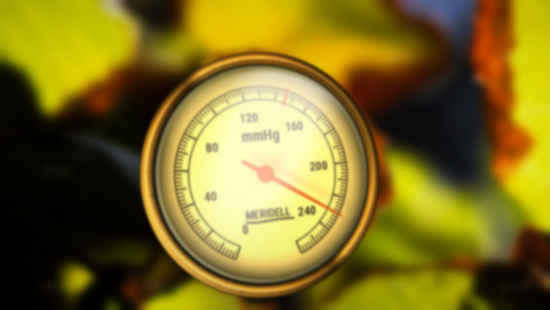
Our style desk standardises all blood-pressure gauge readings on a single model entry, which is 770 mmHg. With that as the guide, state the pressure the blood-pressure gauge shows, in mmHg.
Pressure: 230 mmHg
